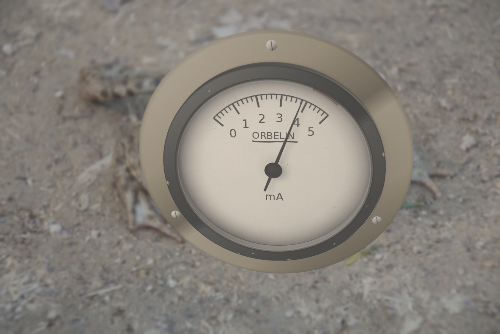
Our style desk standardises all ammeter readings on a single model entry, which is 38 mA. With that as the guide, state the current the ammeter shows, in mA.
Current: 3.8 mA
